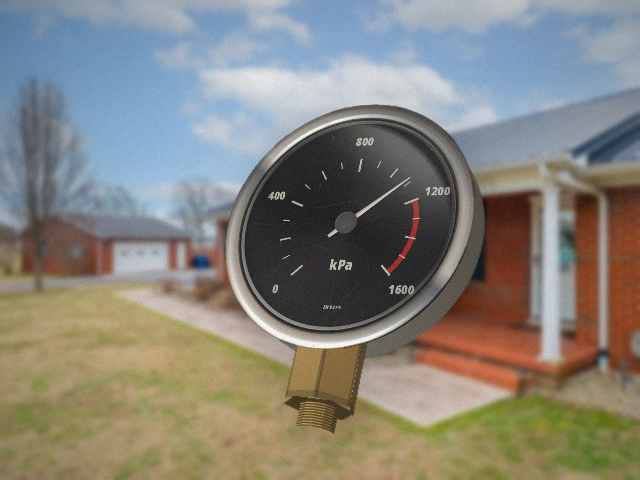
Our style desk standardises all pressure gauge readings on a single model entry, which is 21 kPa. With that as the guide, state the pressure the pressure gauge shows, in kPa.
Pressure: 1100 kPa
